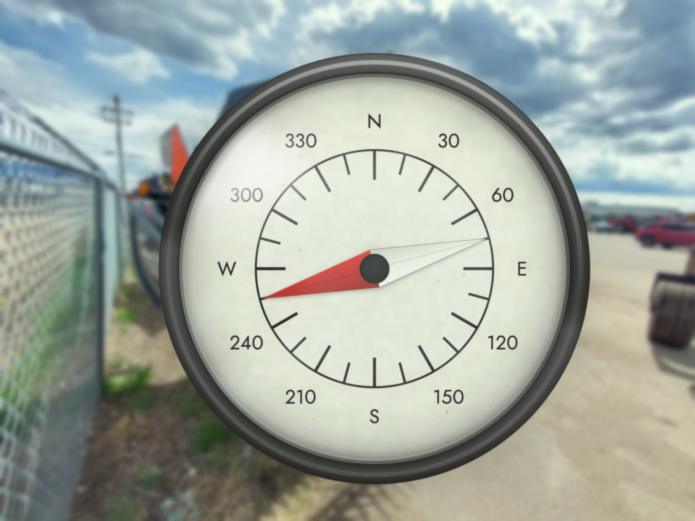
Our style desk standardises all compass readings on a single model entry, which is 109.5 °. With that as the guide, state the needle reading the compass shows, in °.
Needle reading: 255 °
